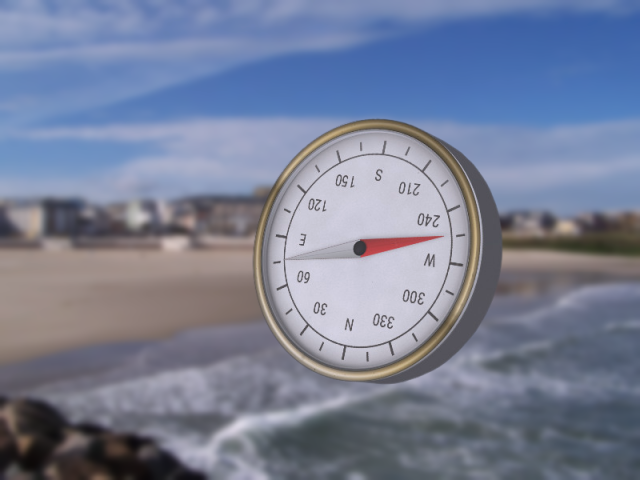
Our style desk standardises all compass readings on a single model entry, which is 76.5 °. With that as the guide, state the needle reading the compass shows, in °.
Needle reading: 255 °
